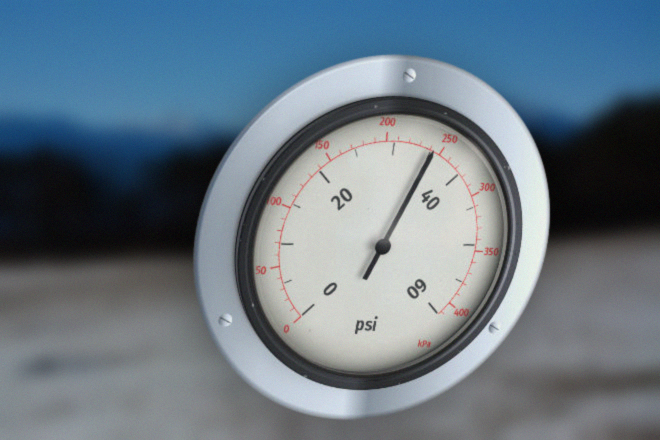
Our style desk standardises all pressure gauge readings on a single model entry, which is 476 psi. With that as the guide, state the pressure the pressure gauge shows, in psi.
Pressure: 35 psi
